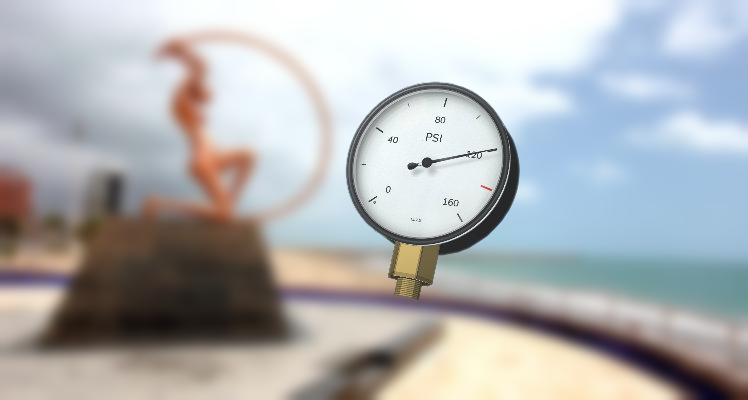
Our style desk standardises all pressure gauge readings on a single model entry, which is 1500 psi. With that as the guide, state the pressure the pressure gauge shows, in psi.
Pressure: 120 psi
